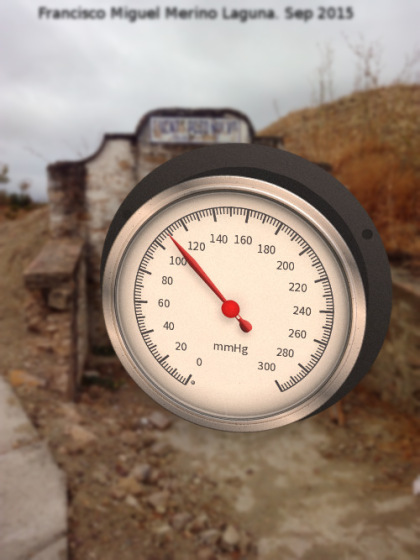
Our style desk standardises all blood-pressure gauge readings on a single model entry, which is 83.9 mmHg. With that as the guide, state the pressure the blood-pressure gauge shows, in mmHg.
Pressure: 110 mmHg
